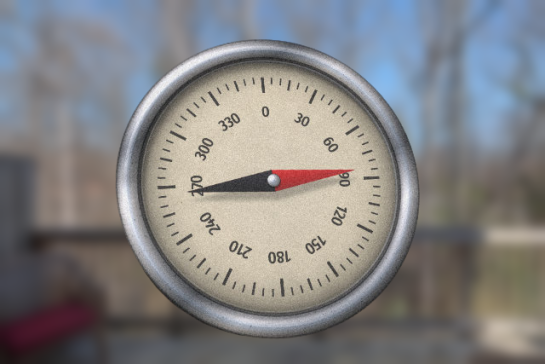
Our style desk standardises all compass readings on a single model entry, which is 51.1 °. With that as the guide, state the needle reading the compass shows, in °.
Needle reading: 85 °
